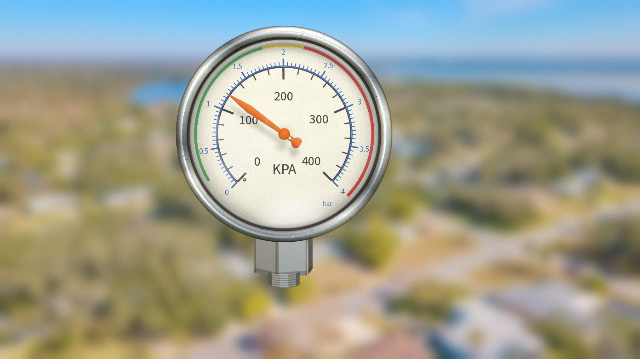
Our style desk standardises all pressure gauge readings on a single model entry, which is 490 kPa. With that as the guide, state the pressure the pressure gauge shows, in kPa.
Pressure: 120 kPa
